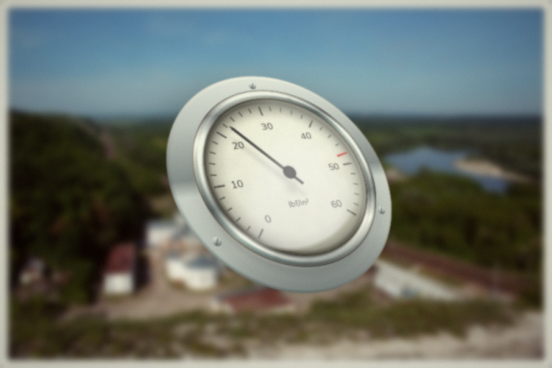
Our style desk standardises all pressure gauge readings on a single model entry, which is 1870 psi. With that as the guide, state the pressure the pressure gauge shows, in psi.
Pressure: 22 psi
